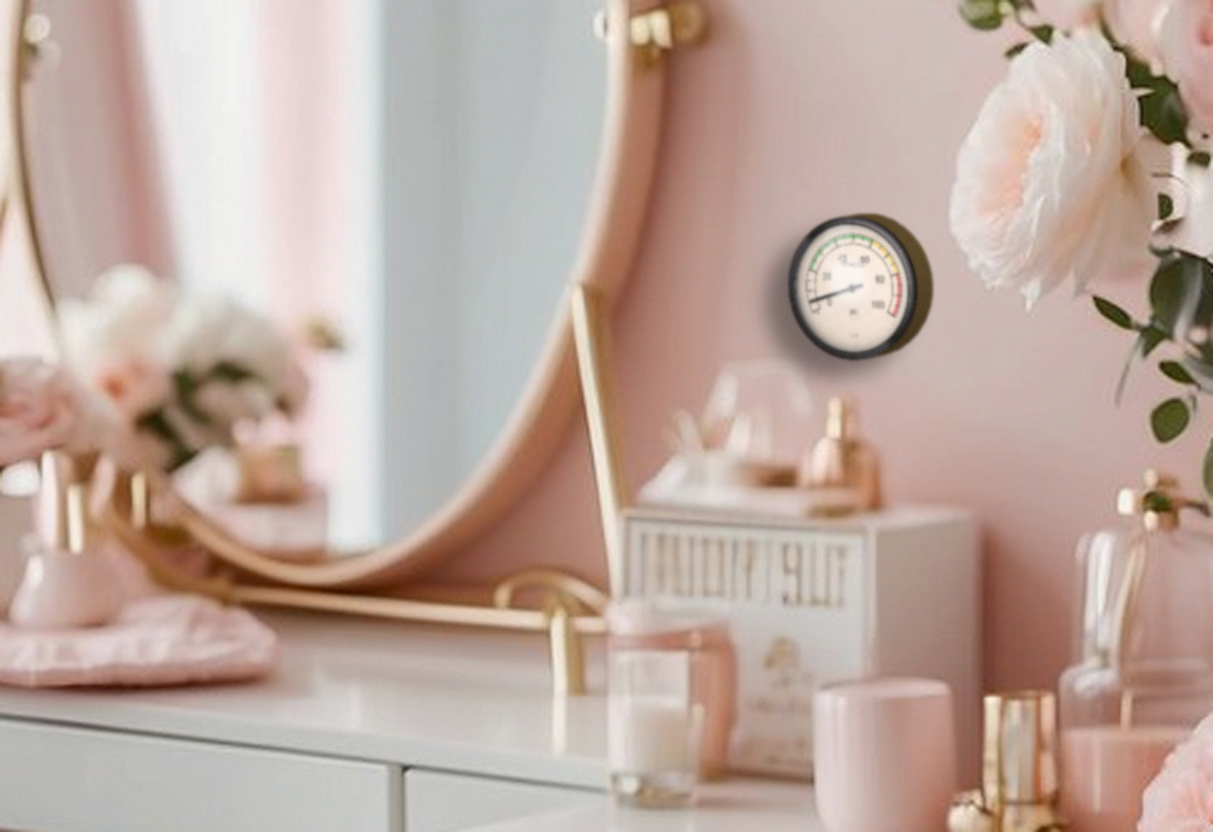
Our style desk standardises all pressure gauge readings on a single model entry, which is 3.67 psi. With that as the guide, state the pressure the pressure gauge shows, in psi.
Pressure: 5 psi
